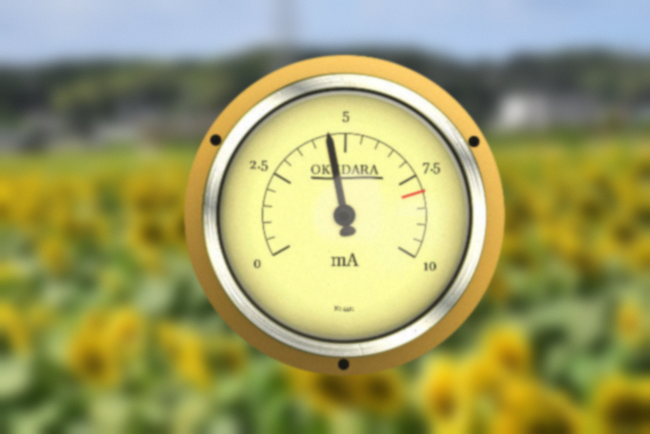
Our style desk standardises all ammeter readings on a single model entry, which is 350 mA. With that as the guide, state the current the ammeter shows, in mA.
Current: 4.5 mA
